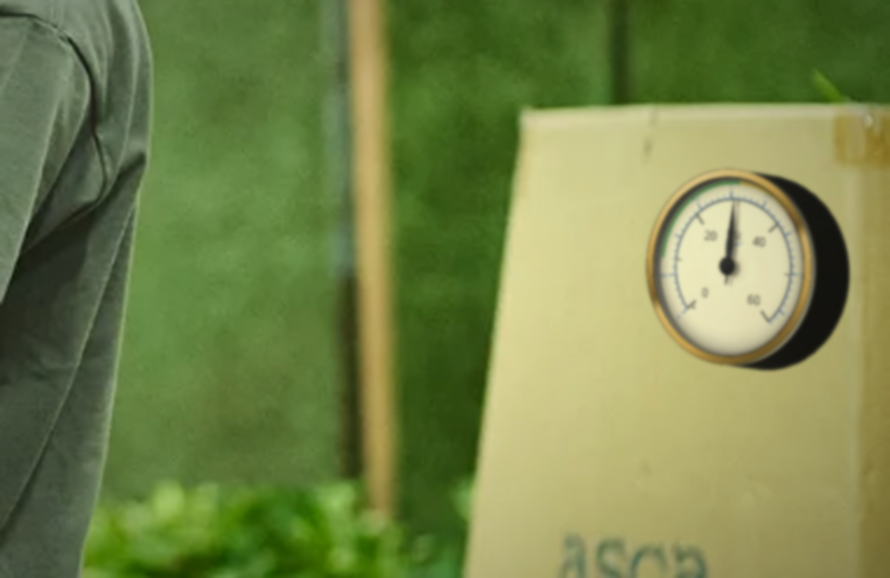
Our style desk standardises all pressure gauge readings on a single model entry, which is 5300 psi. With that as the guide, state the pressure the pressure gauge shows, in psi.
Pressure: 30 psi
